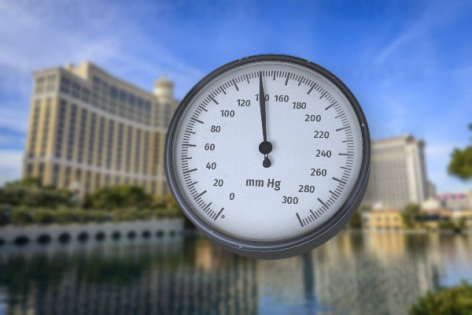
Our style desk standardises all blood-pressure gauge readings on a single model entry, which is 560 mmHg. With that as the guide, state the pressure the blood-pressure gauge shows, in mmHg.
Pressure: 140 mmHg
